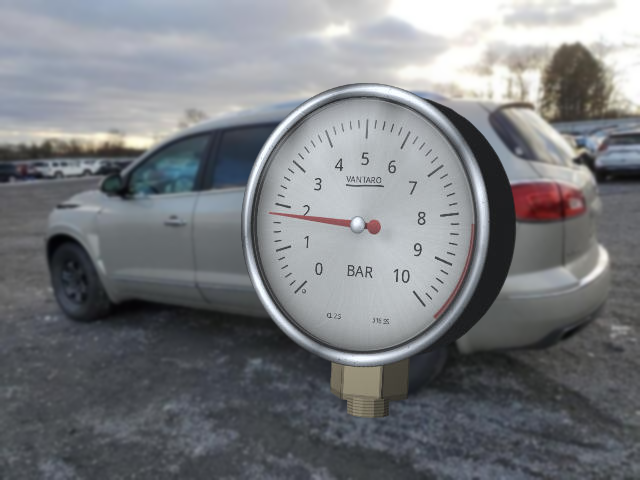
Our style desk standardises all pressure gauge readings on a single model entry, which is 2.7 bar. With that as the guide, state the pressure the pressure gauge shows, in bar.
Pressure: 1.8 bar
